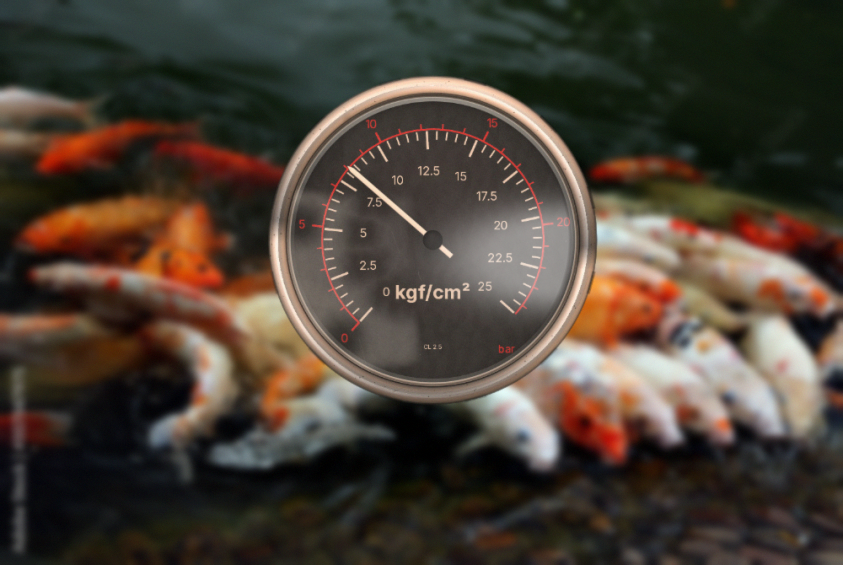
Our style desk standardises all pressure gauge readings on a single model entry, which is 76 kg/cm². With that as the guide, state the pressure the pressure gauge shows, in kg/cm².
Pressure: 8.25 kg/cm²
